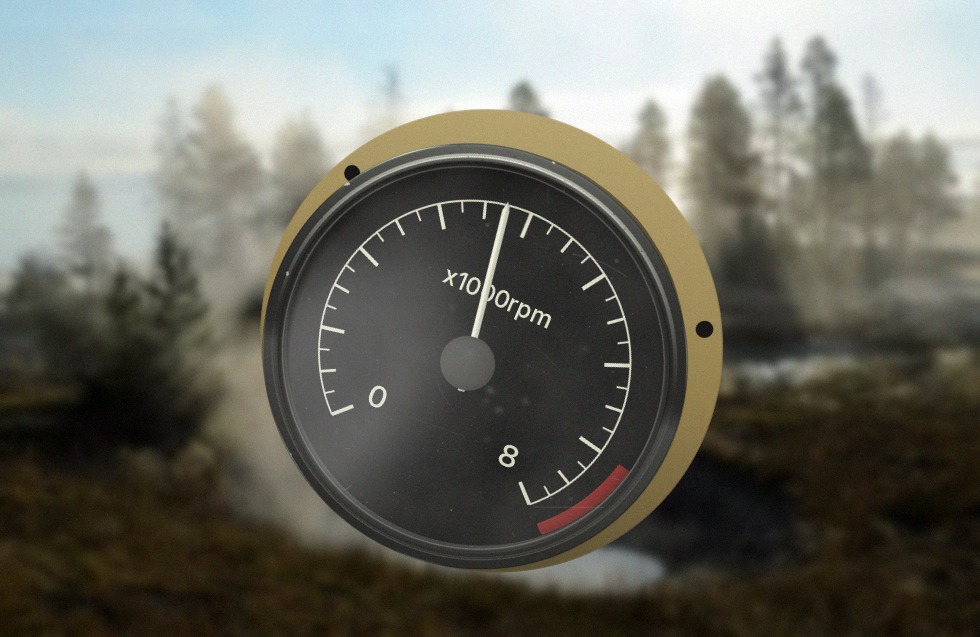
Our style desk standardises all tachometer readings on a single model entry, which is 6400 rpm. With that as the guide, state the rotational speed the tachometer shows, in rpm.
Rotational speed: 3750 rpm
